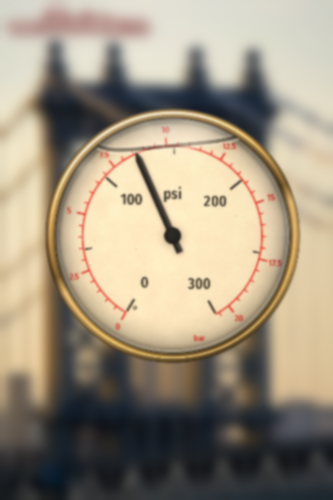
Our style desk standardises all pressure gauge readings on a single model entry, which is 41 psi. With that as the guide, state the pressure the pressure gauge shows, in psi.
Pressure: 125 psi
